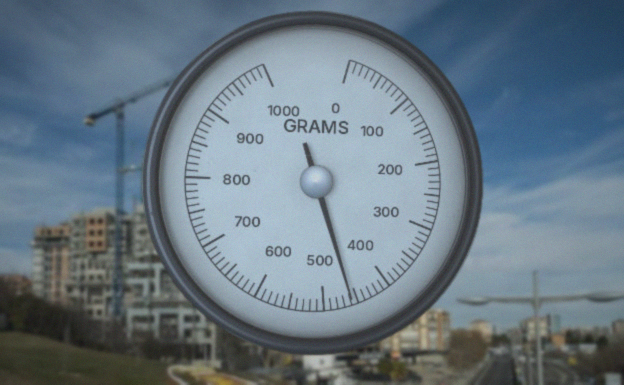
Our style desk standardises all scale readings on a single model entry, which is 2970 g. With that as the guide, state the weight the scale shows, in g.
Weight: 460 g
